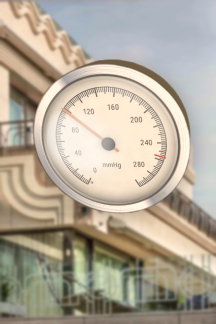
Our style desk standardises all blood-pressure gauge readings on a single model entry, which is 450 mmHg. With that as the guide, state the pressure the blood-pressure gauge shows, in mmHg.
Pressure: 100 mmHg
